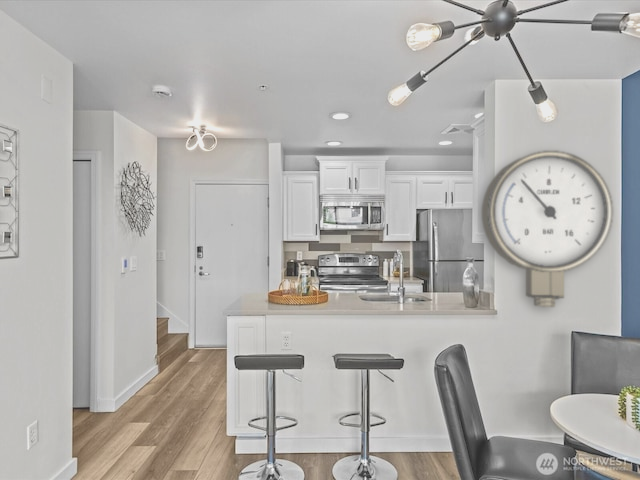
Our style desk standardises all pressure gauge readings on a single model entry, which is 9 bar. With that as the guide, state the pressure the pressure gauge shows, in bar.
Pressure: 5.5 bar
